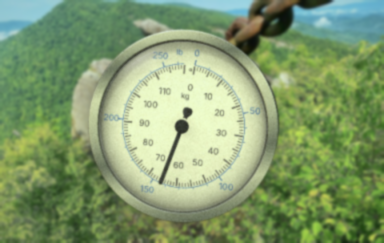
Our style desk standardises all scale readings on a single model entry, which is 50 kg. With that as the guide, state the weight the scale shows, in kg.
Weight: 65 kg
